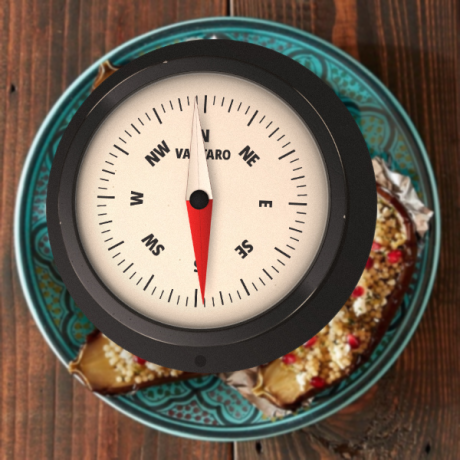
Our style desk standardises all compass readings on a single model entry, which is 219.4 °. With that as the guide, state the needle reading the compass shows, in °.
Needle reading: 175 °
